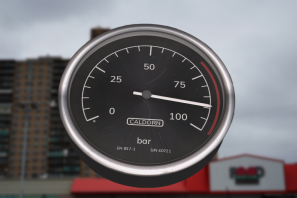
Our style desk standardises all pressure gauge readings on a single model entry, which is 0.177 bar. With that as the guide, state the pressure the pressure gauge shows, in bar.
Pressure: 90 bar
